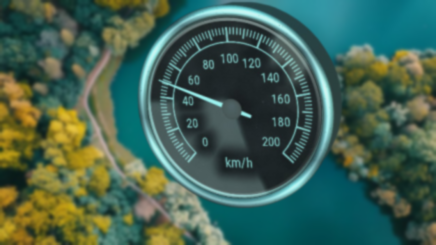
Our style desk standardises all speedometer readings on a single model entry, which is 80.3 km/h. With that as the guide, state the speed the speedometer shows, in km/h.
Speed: 50 km/h
